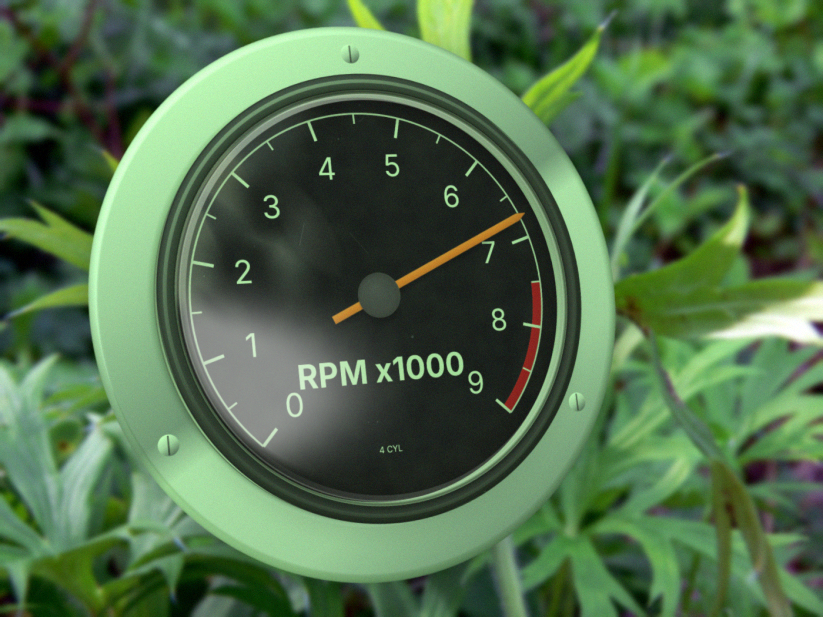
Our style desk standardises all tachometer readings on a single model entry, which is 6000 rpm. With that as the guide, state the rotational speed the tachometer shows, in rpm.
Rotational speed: 6750 rpm
